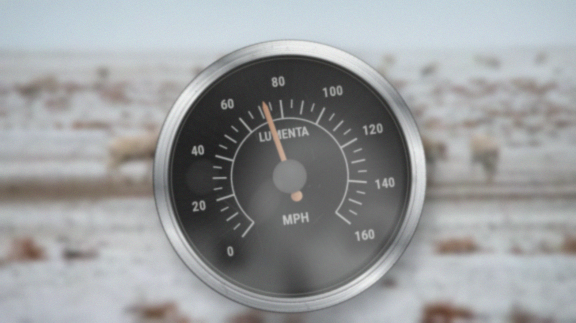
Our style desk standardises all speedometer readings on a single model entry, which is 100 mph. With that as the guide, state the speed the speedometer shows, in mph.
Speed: 72.5 mph
